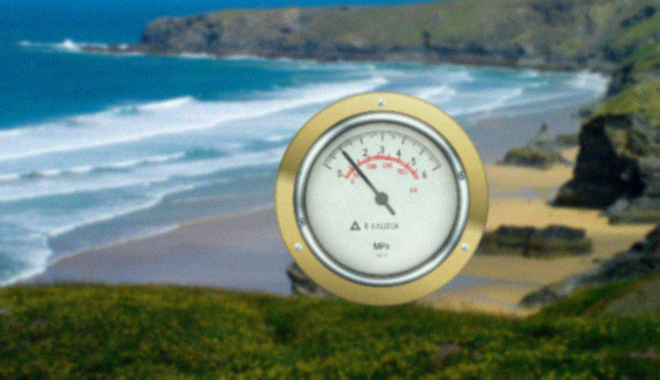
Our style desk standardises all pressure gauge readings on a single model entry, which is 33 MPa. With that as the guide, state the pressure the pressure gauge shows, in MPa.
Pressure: 1 MPa
